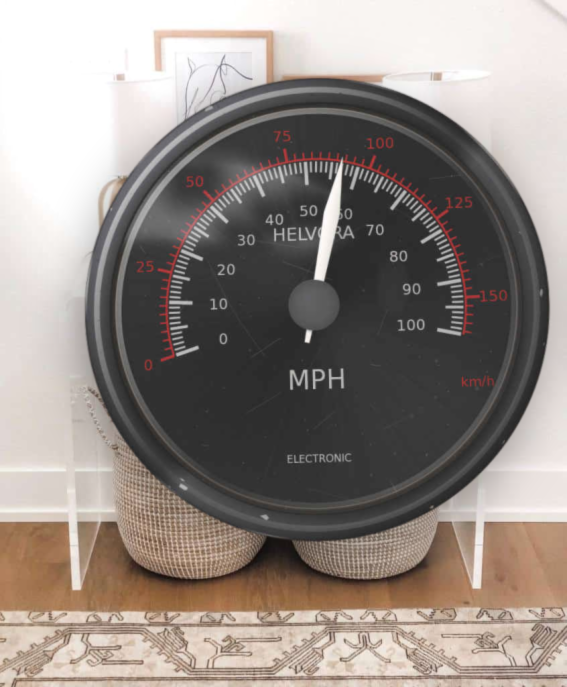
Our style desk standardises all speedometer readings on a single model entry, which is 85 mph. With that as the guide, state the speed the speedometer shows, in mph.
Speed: 57 mph
